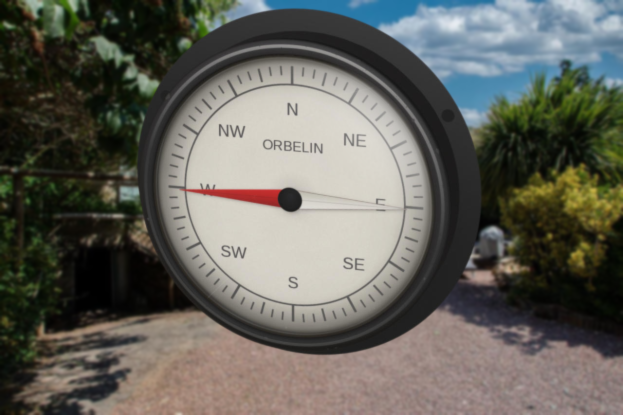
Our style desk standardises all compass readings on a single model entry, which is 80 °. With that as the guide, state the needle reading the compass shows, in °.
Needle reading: 270 °
